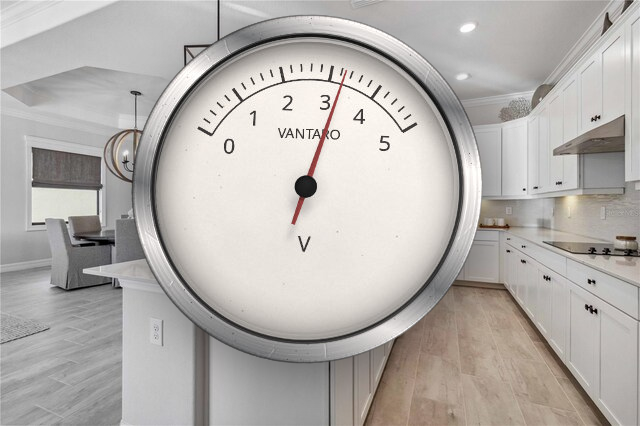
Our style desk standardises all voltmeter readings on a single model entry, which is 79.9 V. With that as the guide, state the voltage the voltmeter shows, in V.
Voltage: 3.3 V
